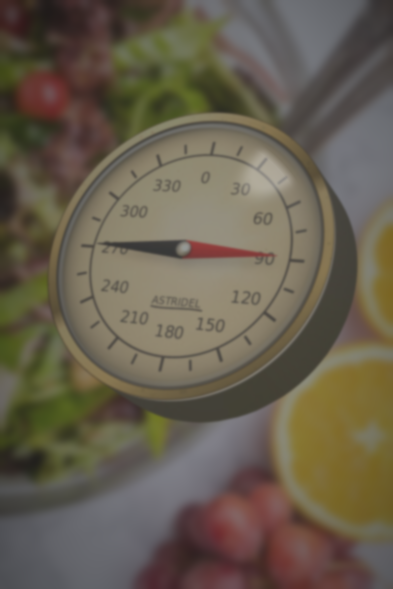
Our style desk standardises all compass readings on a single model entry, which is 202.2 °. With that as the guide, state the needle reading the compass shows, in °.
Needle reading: 90 °
